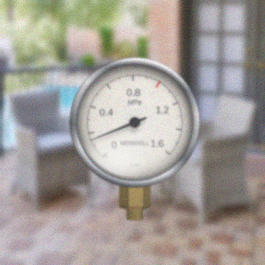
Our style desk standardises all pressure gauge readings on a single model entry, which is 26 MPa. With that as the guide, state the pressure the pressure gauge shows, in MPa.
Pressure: 0.15 MPa
